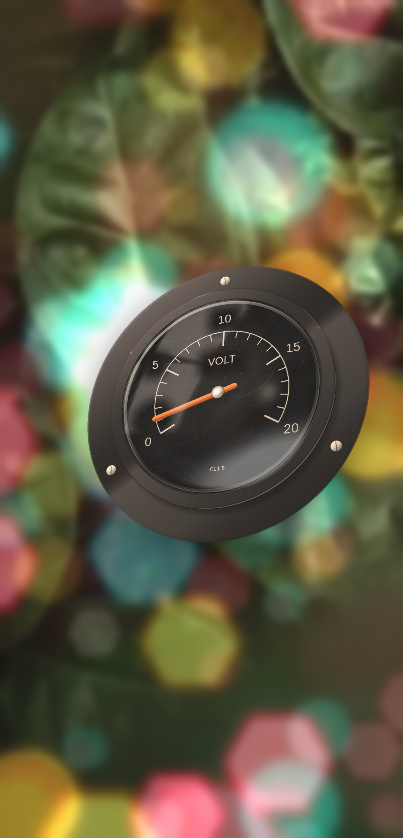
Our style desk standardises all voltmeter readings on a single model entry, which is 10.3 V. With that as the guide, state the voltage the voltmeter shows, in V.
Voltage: 1 V
